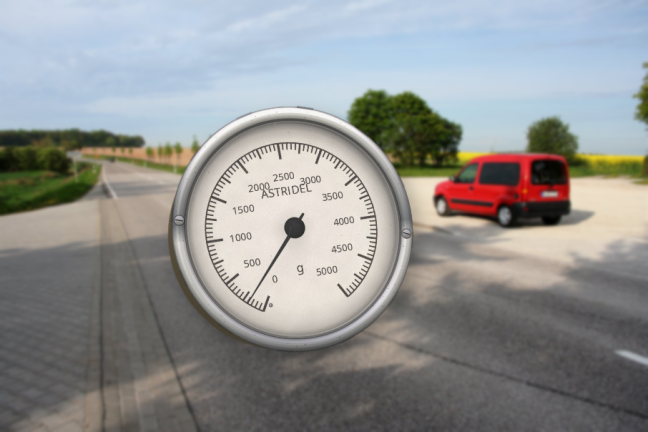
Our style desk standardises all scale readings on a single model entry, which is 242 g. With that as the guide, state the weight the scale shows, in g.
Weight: 200 g
